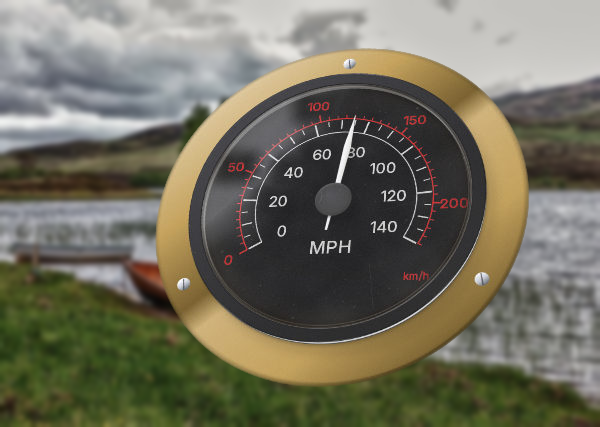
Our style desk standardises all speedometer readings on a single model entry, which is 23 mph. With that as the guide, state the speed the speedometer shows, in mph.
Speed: 75 mph
